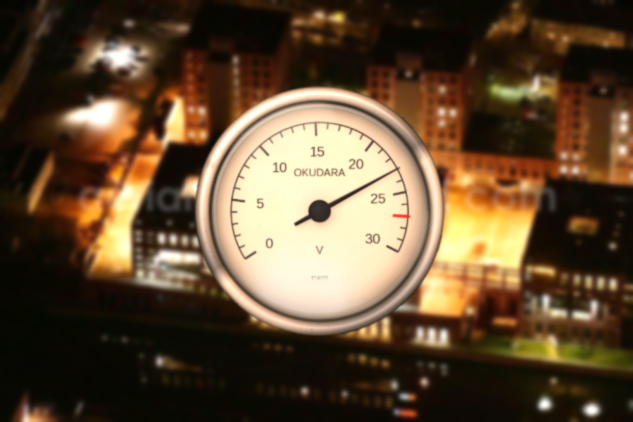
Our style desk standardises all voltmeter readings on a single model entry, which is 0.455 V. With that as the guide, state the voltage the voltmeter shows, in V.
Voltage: 23 V
